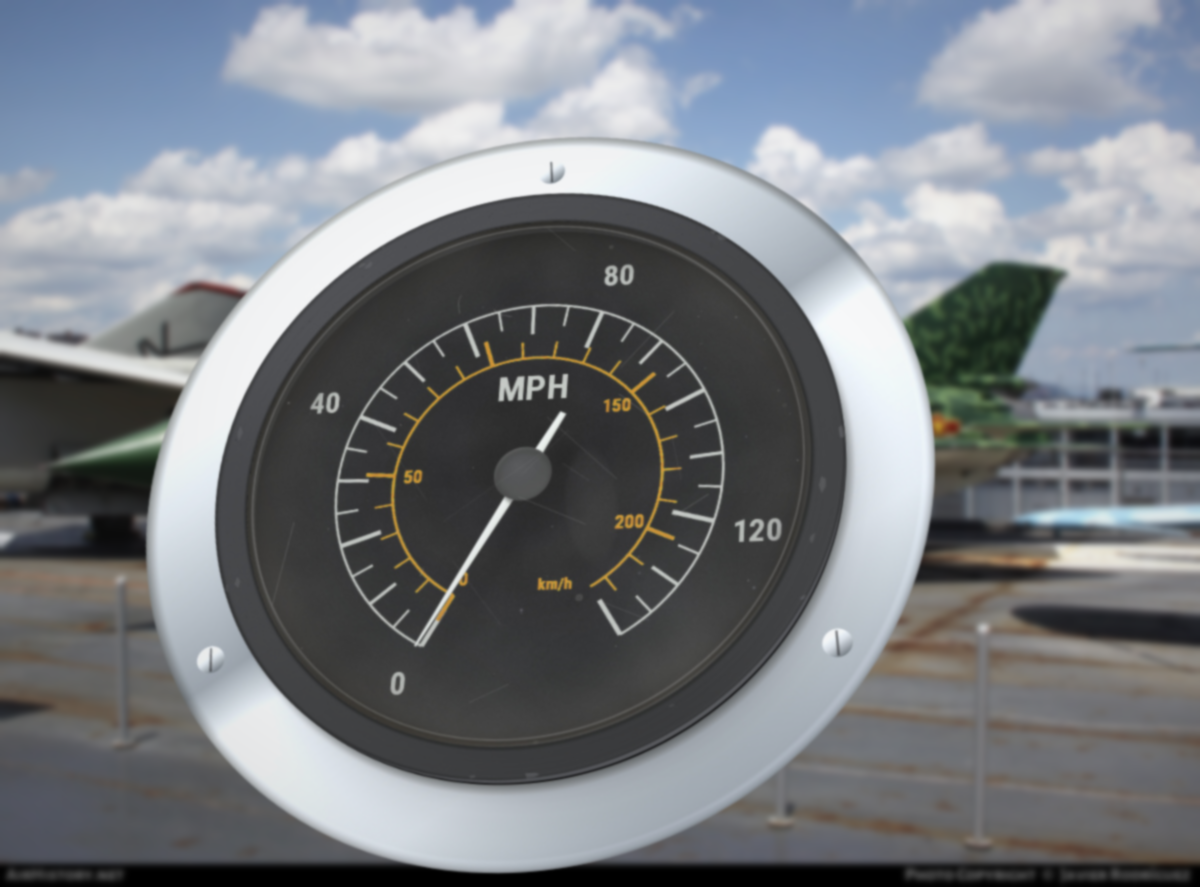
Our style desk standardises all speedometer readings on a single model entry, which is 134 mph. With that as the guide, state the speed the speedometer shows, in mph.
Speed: 0 mph
